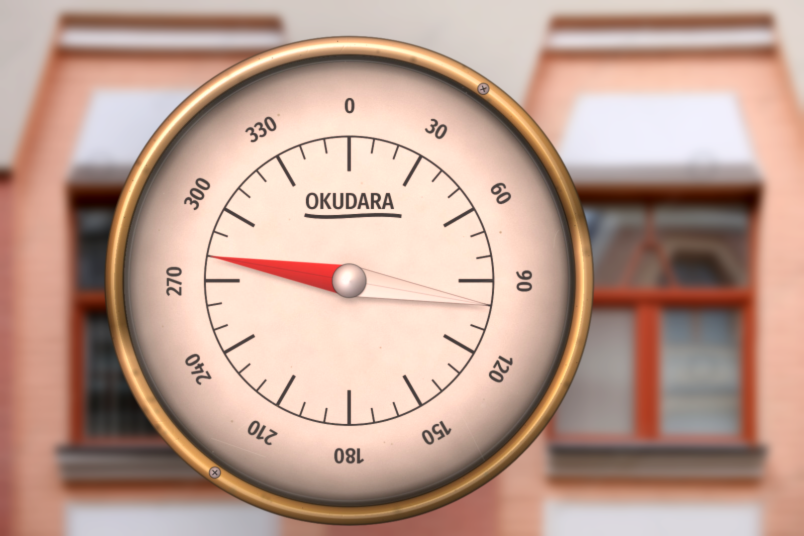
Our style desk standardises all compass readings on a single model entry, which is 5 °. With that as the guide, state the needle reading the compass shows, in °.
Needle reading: 280 °
